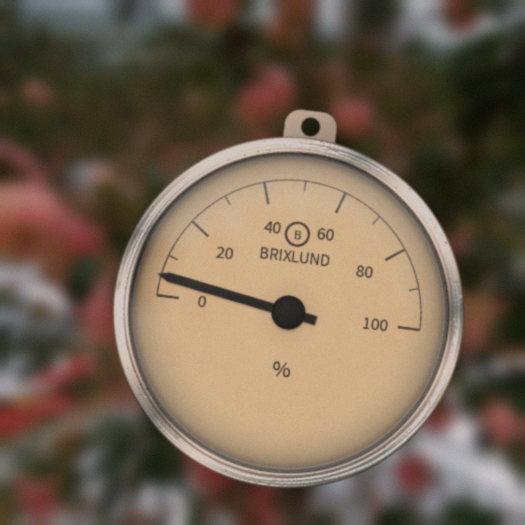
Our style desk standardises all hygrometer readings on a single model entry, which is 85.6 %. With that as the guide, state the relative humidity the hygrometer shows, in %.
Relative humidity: 5 %
